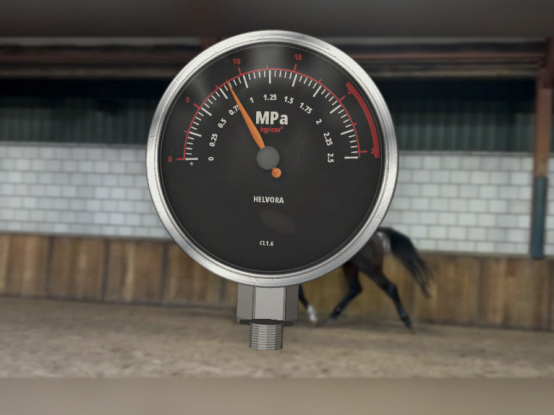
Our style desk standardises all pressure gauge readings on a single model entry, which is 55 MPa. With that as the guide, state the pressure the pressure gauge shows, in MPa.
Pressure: 0.85 MPa
